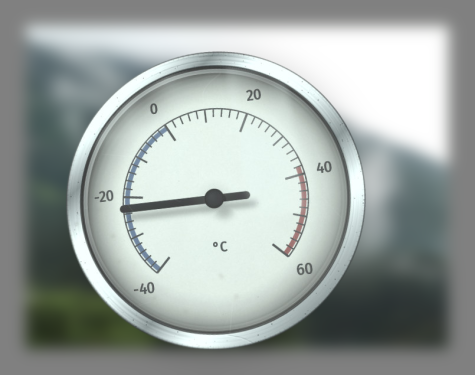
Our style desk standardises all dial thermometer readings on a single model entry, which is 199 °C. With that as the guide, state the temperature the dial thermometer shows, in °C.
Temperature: -23 °C
